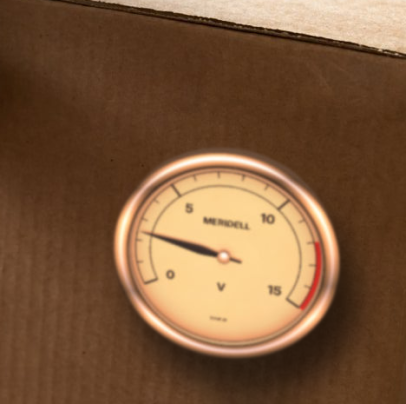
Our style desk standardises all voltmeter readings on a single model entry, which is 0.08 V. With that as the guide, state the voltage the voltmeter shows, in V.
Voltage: 2.5 V
